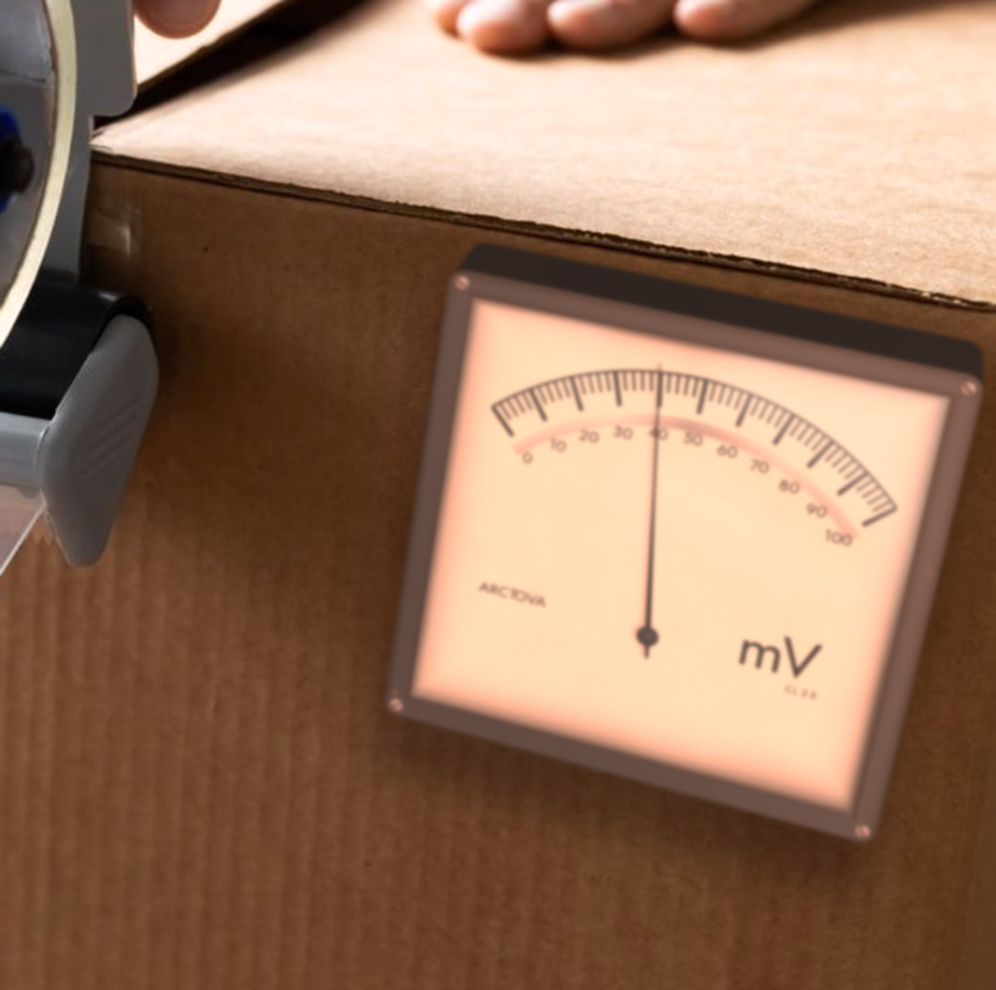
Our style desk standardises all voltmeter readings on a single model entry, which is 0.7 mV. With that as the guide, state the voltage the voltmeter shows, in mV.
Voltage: 40 mV
